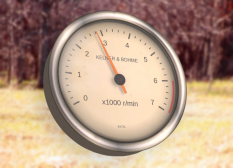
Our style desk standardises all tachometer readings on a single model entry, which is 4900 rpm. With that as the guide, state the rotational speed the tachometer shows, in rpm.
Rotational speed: 2800 rpm
